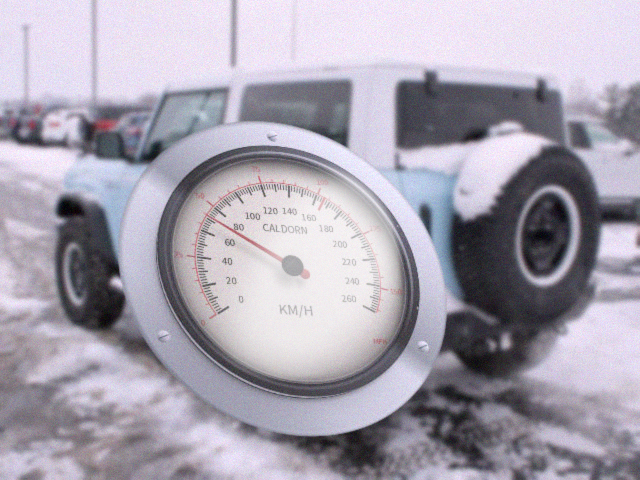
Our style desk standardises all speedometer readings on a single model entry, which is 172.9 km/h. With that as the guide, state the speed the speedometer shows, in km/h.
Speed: 70 km/h
